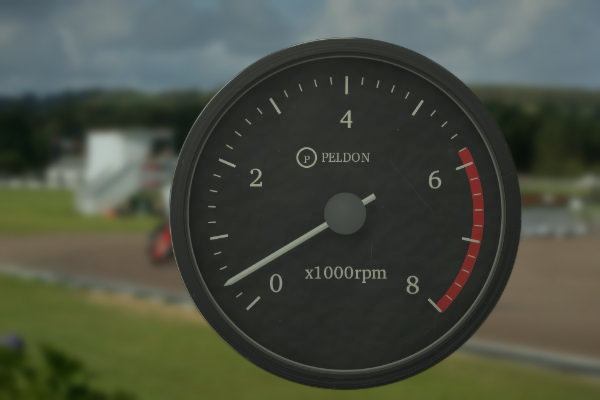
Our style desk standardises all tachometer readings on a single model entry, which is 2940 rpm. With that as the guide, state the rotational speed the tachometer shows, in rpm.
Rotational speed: 400 rpm
